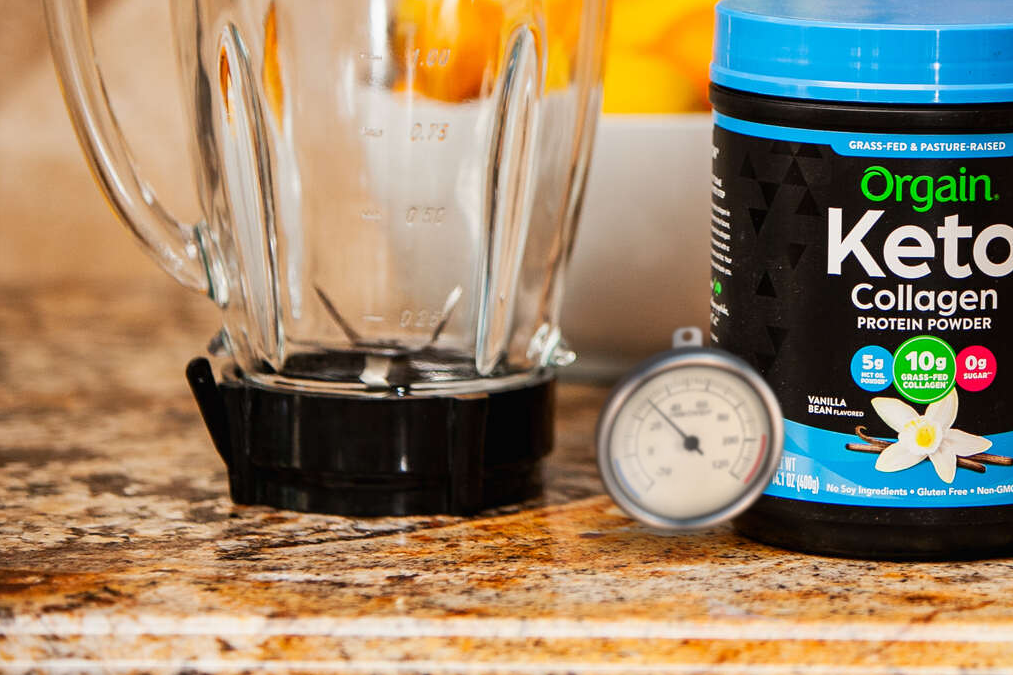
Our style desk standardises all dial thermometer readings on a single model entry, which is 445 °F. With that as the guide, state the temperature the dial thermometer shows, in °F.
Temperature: 30 °F
